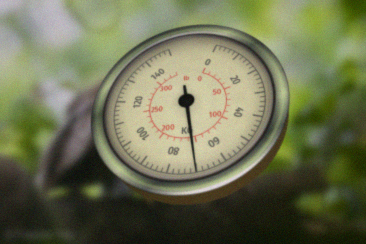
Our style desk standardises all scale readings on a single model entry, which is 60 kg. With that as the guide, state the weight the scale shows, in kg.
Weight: 70 kg
